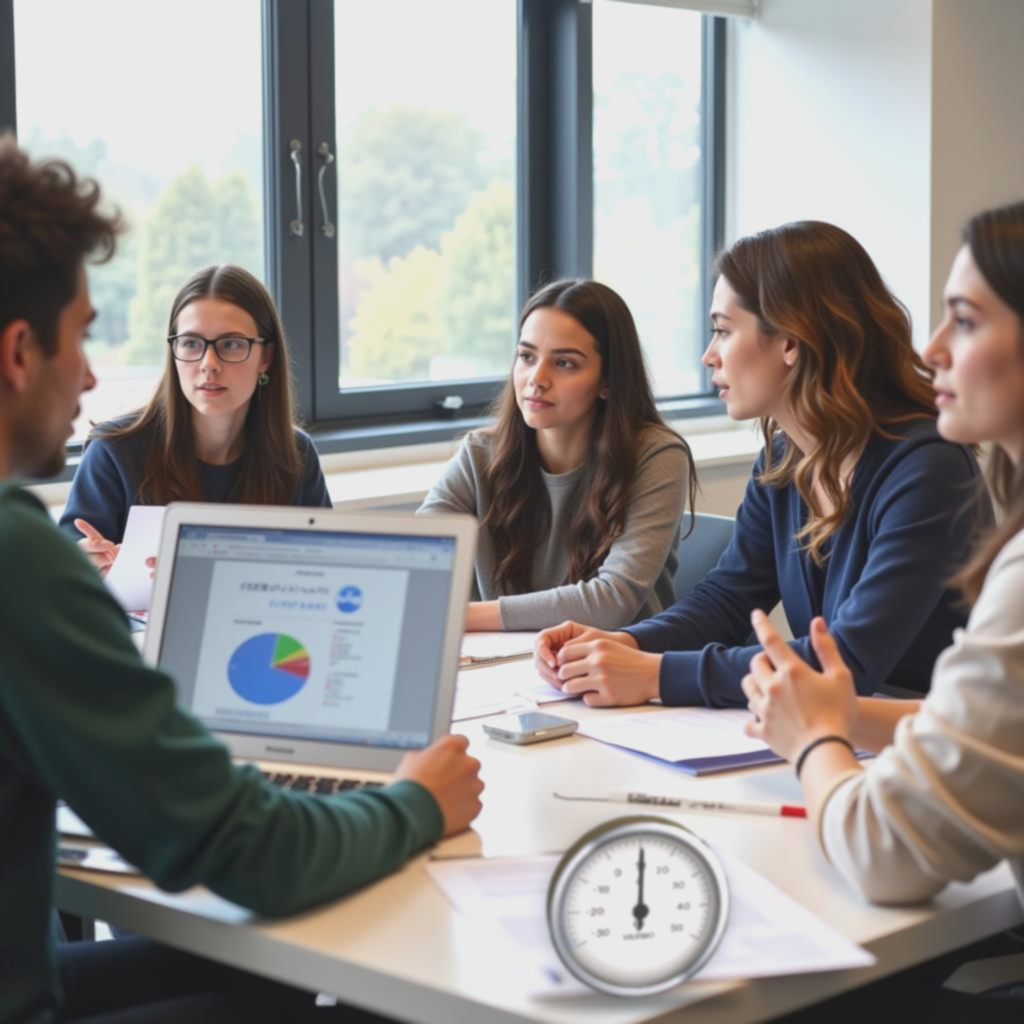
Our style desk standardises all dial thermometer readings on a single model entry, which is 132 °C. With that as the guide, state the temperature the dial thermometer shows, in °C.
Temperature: 10 °C
